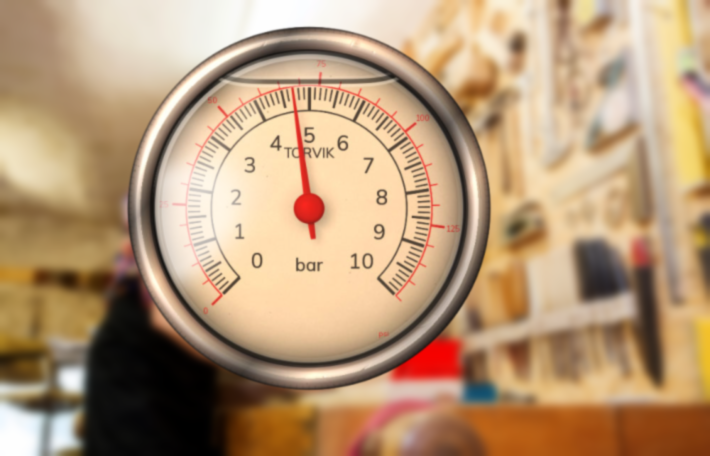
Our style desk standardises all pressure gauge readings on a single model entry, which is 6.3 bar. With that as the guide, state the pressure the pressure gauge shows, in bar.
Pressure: 4.7 bar
